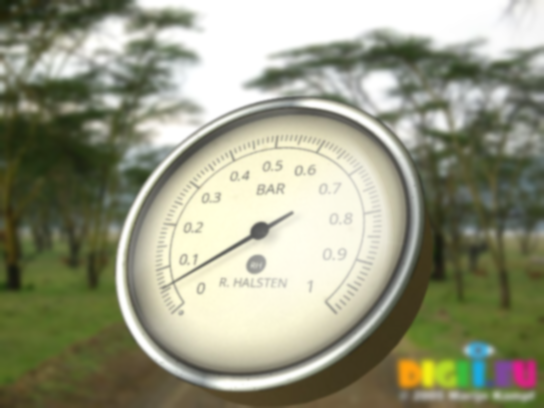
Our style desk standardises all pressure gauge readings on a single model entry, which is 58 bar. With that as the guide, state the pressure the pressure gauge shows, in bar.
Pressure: 0.05 bar
